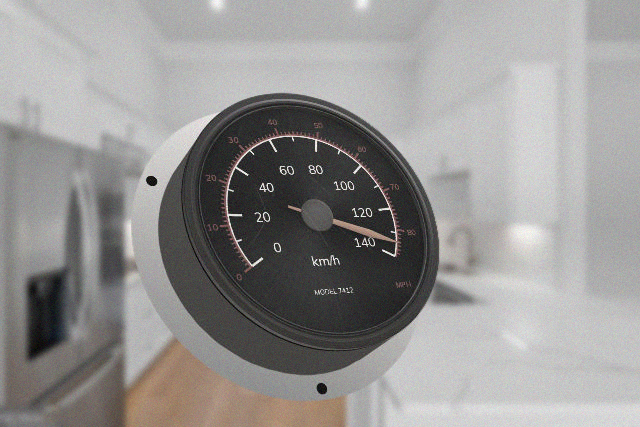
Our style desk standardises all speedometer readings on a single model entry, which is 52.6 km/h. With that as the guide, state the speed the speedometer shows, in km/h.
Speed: 135 km/h
